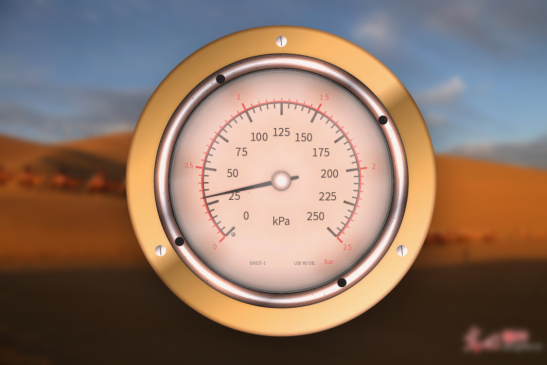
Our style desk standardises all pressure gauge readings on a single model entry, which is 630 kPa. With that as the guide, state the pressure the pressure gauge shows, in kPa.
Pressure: 30 kPa
